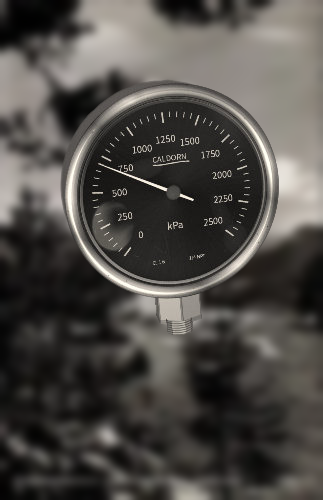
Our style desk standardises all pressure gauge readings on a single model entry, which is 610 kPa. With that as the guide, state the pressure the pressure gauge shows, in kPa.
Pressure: 700 kPa
